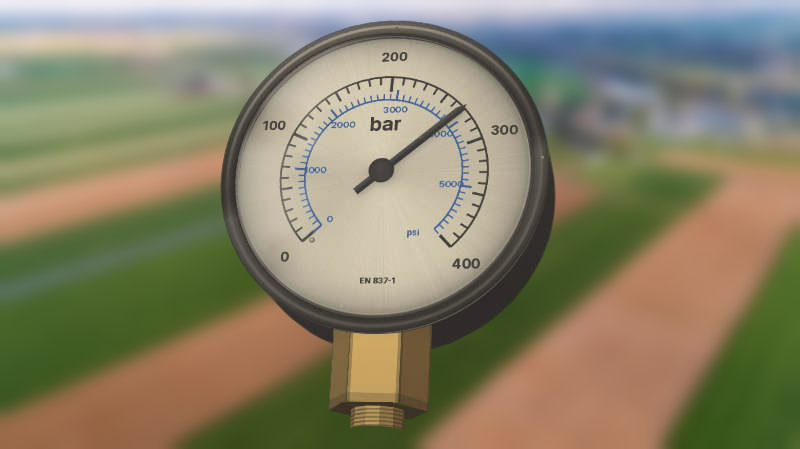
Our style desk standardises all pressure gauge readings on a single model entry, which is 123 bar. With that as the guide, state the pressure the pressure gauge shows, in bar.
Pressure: 270 bar
